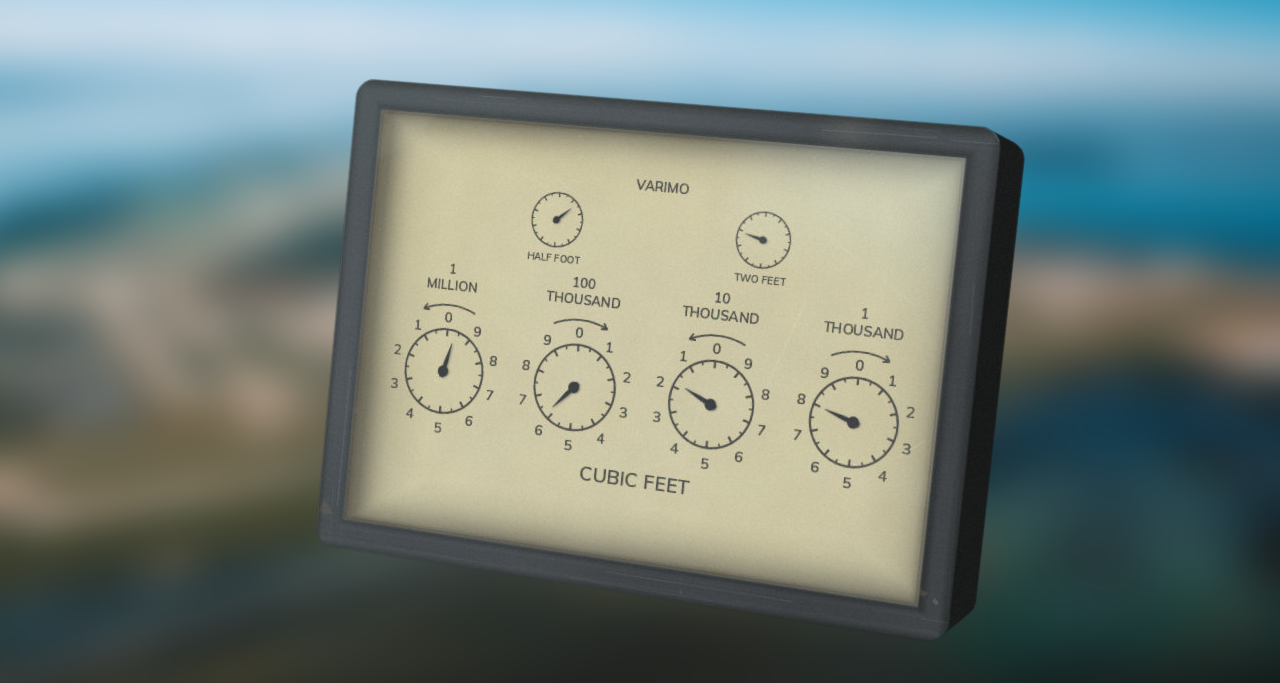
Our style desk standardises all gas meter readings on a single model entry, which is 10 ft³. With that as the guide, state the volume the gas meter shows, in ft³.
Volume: 961800 ft³
